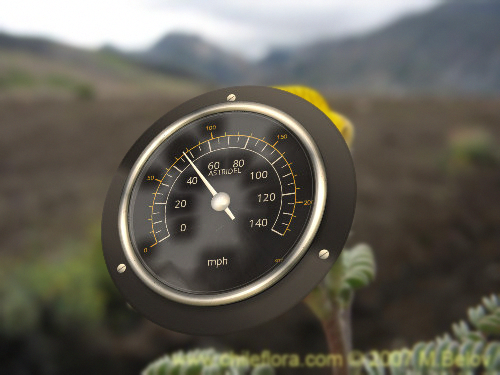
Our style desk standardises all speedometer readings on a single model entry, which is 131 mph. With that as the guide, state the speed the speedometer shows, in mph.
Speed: 47.5 mph
